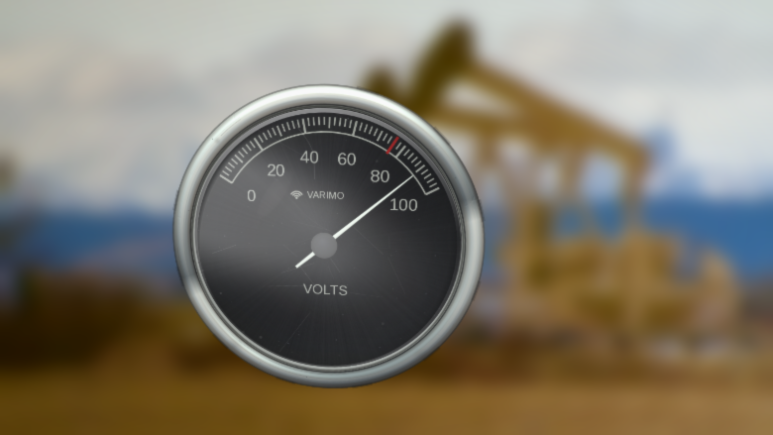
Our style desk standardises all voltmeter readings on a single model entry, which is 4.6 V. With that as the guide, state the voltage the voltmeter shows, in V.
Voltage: 90 V
